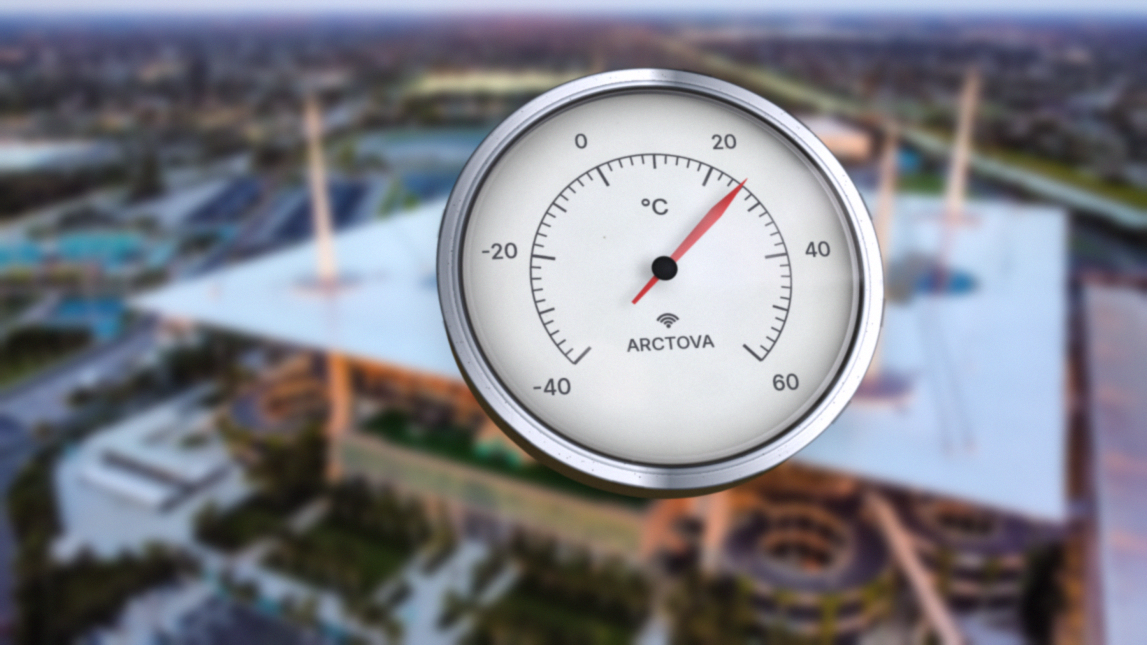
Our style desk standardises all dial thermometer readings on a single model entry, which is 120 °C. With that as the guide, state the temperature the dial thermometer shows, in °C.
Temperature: 26 °C
